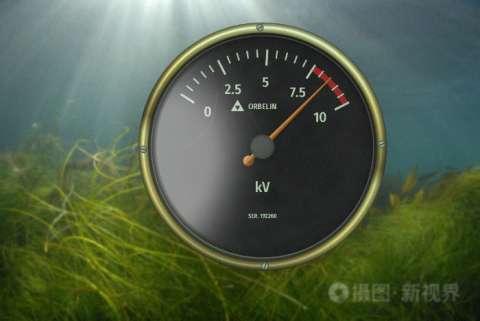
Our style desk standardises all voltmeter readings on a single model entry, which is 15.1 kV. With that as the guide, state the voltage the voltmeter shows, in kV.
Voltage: 8.5 kV
